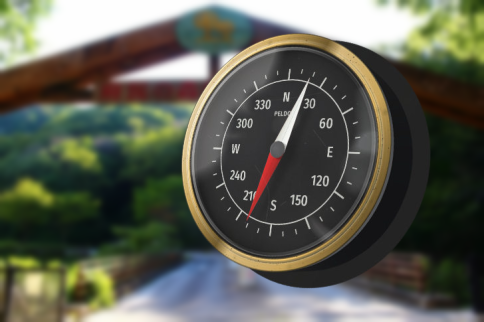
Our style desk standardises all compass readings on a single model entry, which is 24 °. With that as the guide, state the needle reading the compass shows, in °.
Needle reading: 200 °
